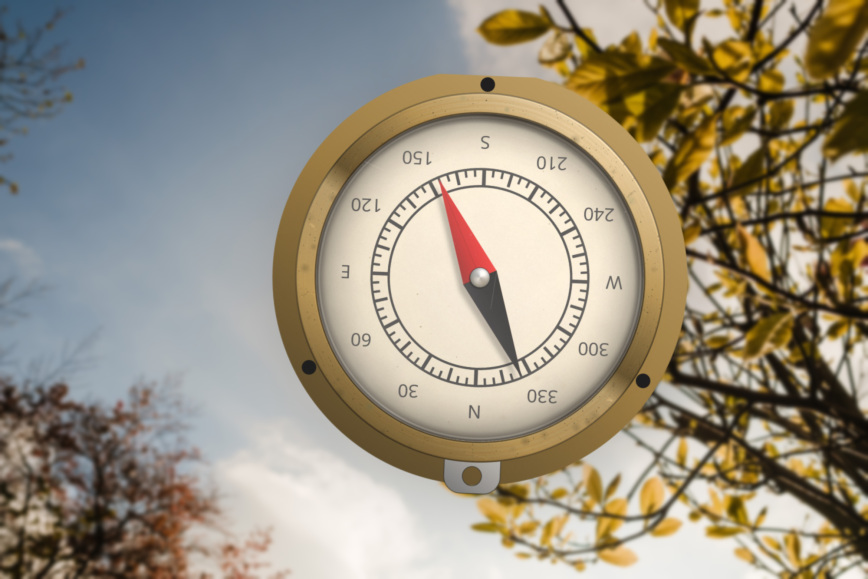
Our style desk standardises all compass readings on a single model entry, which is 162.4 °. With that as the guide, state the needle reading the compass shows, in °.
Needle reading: 155 °
